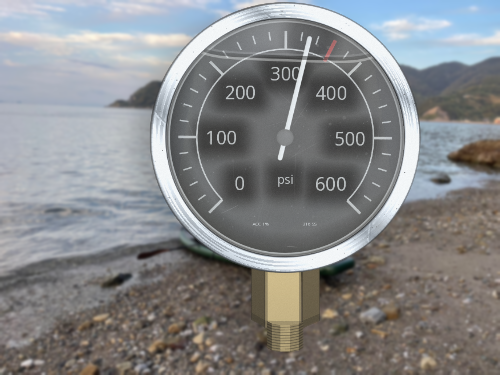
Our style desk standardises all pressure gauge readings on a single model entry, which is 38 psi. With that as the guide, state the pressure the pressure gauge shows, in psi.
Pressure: 330 psi
